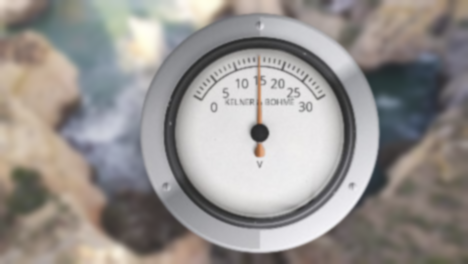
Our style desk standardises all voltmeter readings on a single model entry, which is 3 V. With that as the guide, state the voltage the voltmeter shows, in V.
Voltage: 15 V
